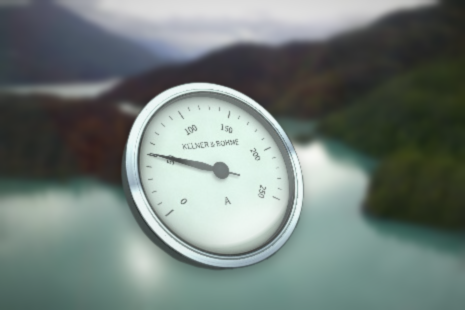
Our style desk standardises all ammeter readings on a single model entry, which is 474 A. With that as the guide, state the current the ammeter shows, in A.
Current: 50 A
